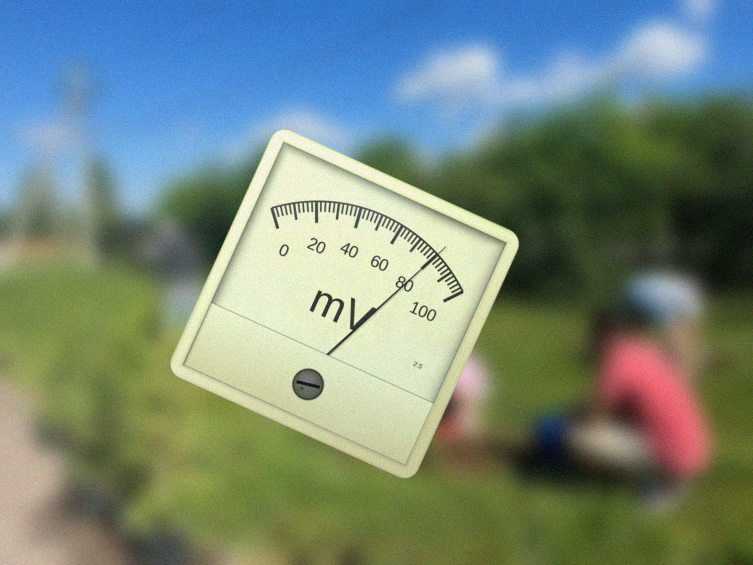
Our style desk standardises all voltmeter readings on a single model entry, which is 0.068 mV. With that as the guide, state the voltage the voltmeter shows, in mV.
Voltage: 80 mV
